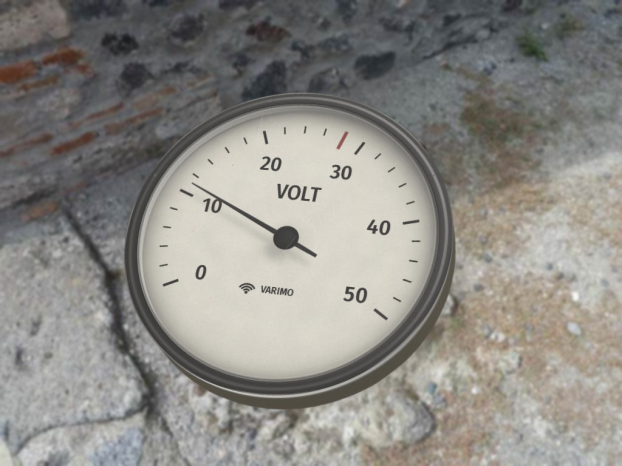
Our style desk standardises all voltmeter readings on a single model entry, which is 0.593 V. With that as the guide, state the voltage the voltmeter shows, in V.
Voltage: 11 V
